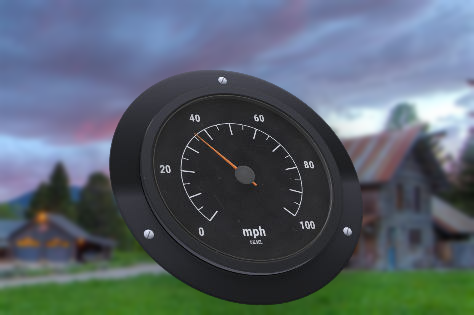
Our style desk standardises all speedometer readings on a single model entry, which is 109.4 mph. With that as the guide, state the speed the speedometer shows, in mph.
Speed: 35 mph
